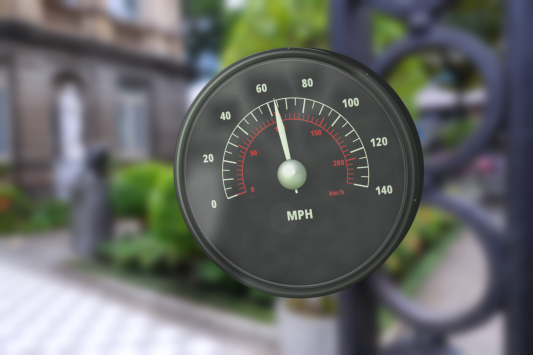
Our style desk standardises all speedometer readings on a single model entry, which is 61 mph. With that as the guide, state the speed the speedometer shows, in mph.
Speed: 65 mph
